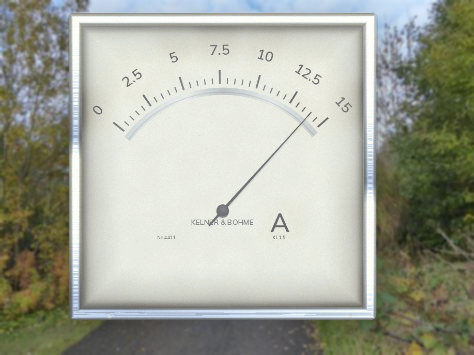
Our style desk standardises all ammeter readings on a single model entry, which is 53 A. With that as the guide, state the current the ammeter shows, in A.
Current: 14 A
